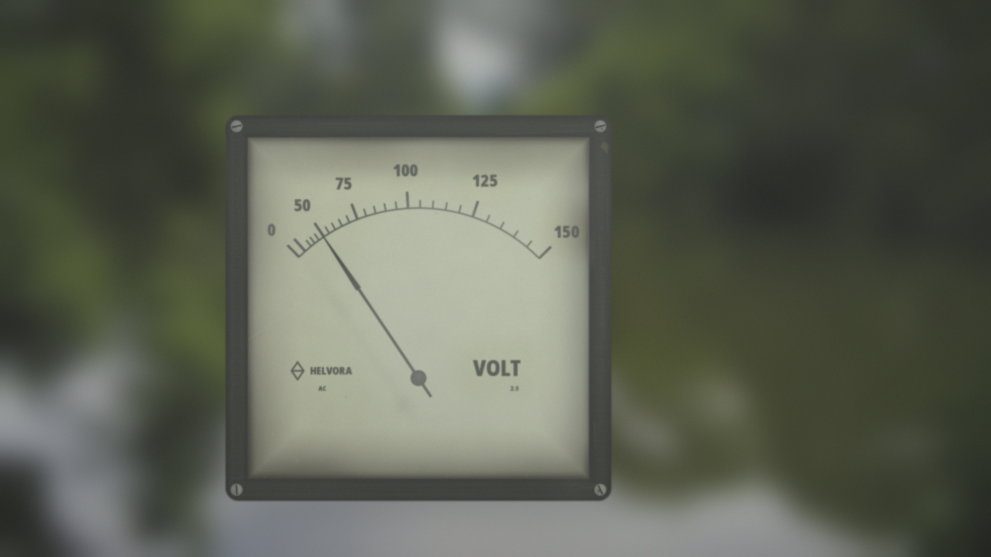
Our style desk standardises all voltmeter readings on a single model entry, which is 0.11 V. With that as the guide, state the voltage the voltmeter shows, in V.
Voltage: 50 V
